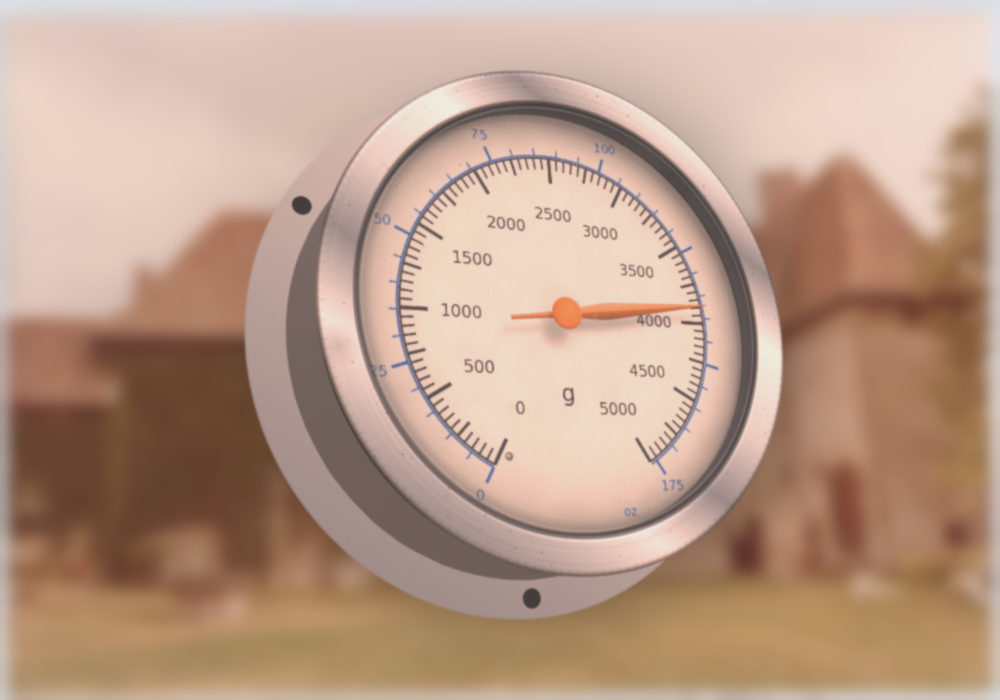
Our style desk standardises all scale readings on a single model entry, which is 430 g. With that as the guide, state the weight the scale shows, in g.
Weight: 3900 g
